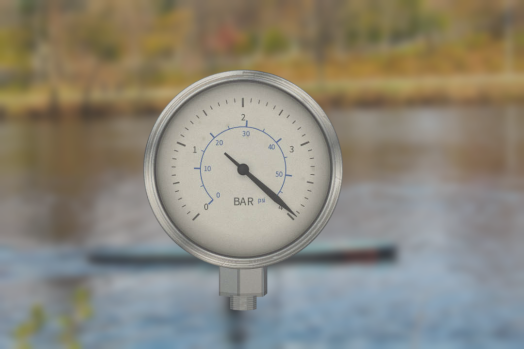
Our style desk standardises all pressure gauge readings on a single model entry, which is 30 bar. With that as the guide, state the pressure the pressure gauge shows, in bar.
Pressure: 3.95 bar
